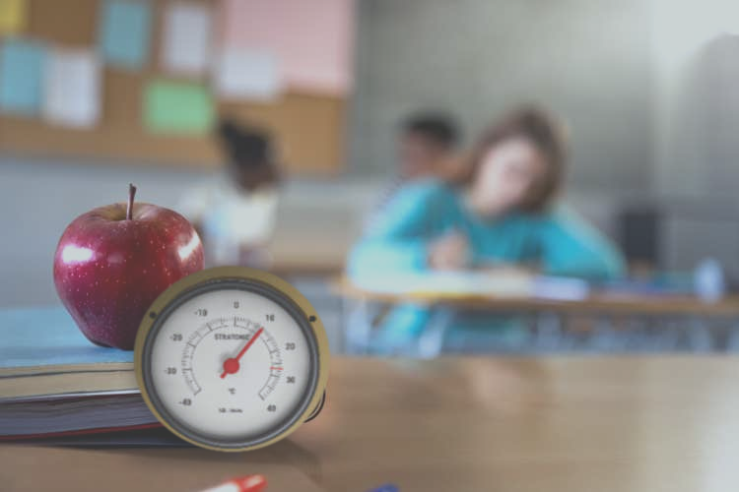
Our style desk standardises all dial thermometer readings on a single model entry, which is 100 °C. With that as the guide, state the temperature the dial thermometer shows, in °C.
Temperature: 10 °C
